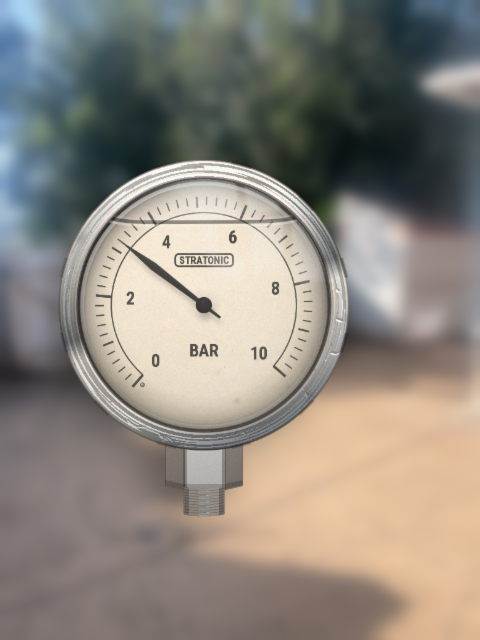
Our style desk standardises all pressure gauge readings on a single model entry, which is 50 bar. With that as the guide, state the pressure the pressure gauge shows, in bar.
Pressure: 3.2 bar
